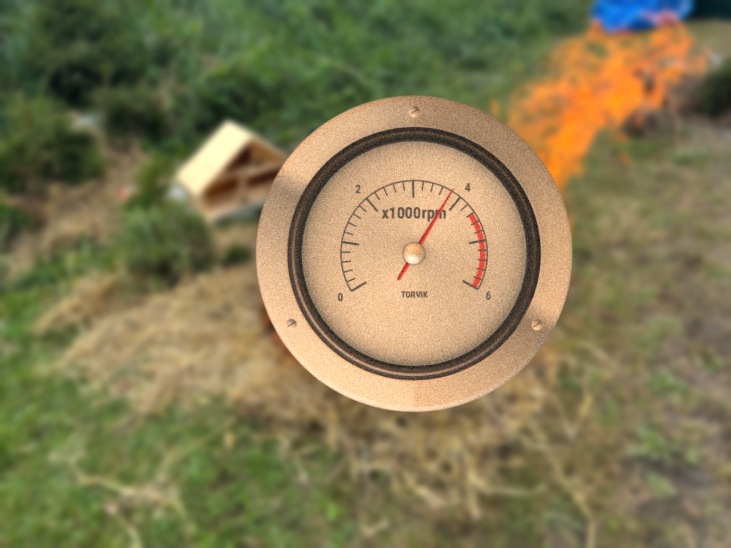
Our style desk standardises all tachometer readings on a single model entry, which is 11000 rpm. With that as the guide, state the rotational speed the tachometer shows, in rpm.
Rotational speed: 3800 rpm
